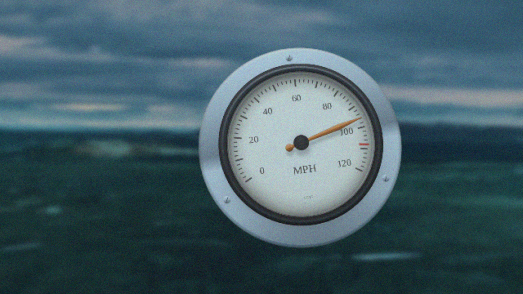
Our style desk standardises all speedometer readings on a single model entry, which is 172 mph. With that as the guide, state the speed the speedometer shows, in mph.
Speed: 96 mph
